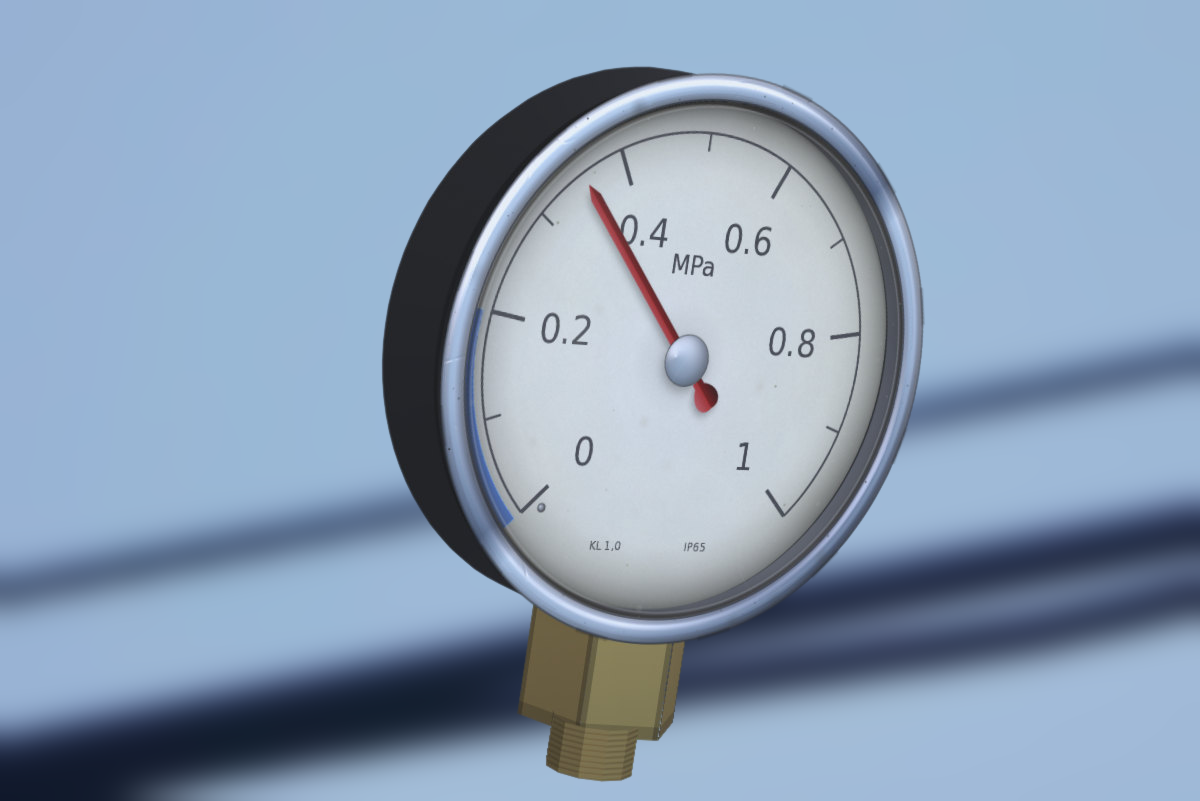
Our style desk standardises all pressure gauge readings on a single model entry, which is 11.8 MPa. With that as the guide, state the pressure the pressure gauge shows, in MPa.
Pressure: 0.35 MPa
